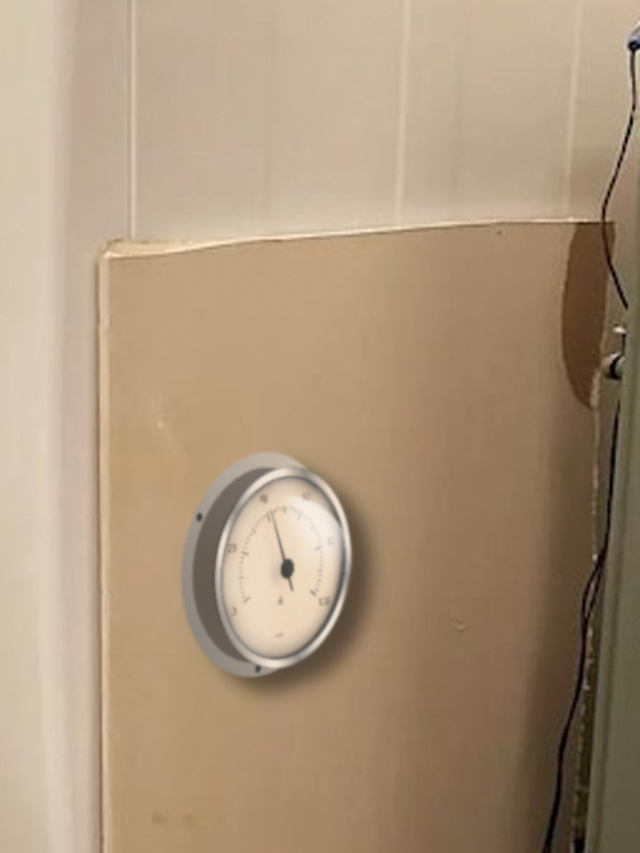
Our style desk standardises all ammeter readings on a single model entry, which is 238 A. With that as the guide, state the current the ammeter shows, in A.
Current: 40 A
